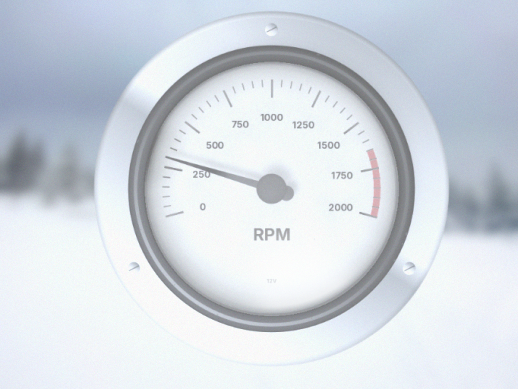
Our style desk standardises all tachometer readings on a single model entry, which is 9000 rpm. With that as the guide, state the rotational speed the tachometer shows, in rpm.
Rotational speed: 300 rpm
